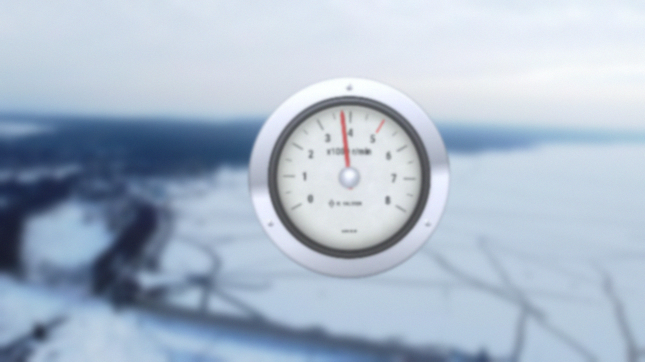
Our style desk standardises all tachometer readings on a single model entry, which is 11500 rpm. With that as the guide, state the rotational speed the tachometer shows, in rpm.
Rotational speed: 3750 rpm
